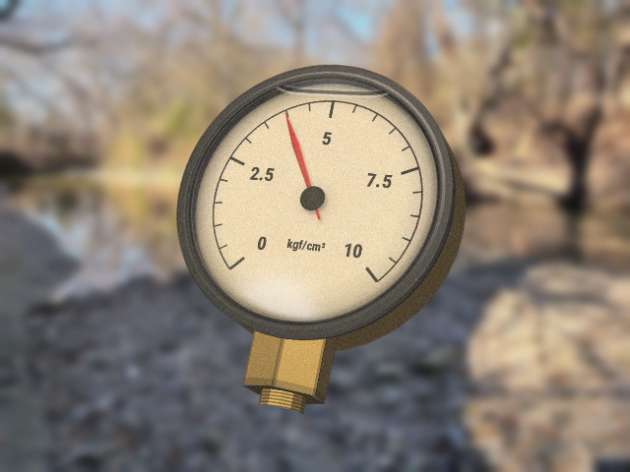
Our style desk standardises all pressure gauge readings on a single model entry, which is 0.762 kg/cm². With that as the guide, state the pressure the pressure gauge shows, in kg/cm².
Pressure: 4 kg/cm²
